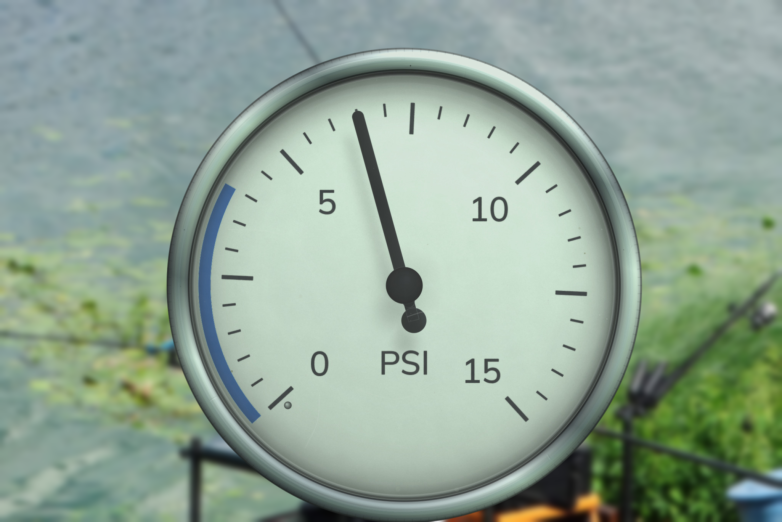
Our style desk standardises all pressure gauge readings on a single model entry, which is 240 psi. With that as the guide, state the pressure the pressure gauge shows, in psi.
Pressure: 6.5 psi
